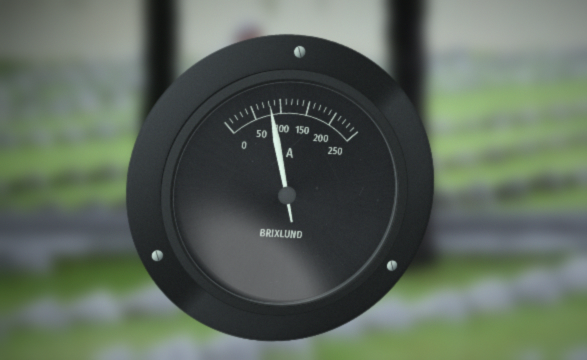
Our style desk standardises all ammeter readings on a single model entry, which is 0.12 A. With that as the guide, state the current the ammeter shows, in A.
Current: 80 A
